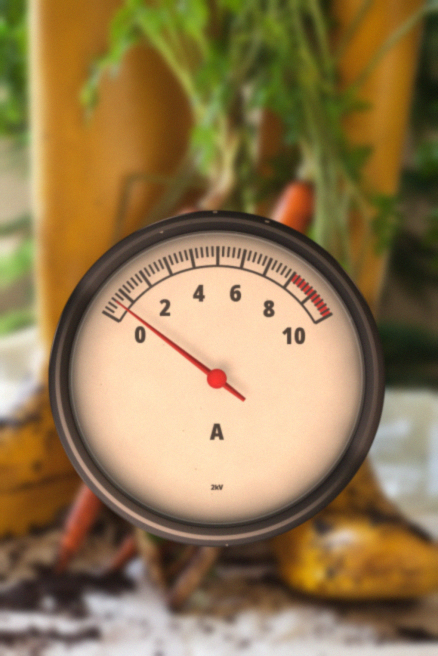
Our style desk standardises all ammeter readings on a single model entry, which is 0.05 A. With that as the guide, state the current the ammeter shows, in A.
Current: 0.6 A
